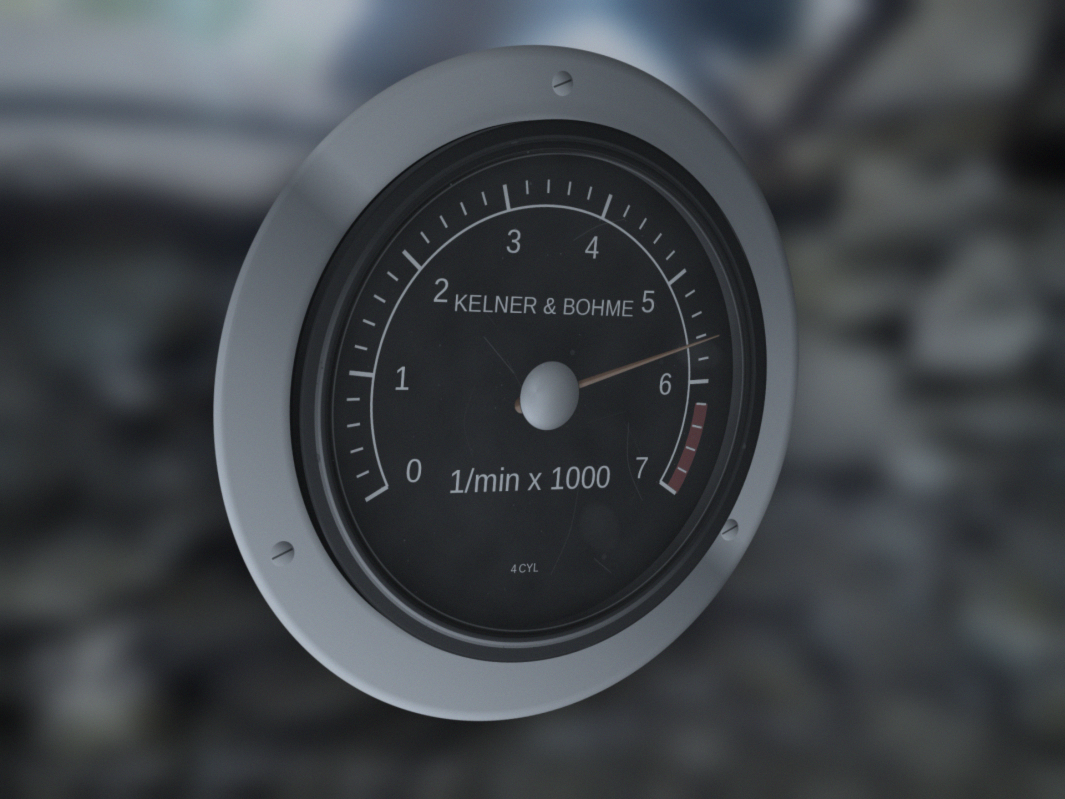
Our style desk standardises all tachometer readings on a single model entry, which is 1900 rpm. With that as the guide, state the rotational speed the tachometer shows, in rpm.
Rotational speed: 5600 rpm
